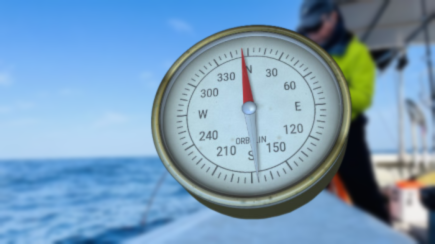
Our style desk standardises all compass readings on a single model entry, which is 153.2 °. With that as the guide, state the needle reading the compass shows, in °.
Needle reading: 355 °
